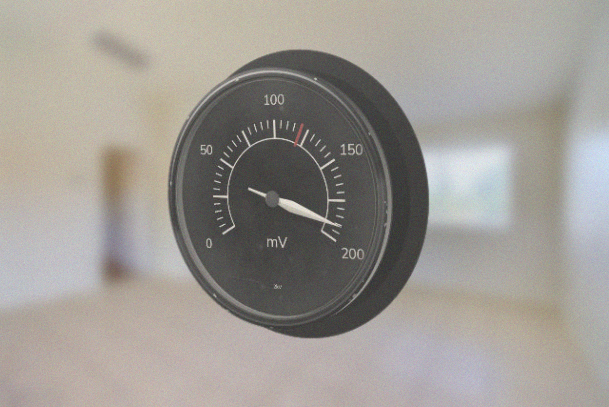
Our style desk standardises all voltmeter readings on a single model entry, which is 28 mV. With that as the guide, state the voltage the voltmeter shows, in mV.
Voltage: 190 mV
